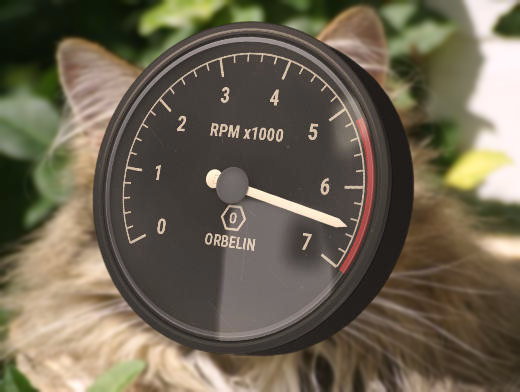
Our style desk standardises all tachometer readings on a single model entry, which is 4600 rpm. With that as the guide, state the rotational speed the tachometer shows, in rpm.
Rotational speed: 6500 rpm
